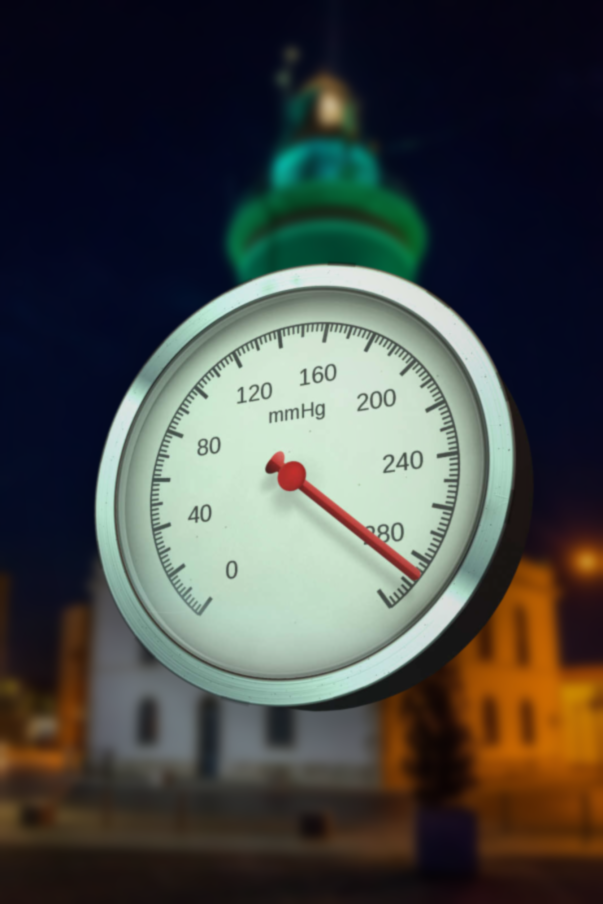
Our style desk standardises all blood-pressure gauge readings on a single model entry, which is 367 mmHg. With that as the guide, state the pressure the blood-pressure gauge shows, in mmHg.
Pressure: 286 mmHg
